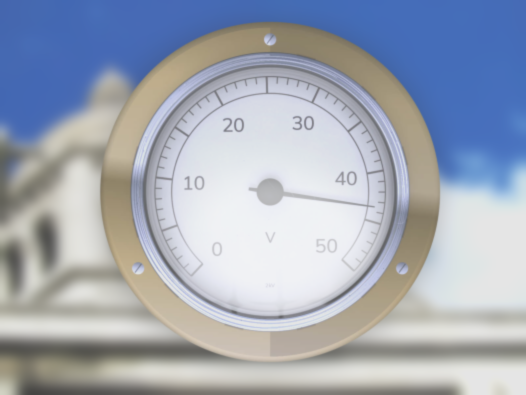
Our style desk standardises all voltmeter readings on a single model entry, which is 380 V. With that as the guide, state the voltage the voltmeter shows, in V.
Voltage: 43.5 V
